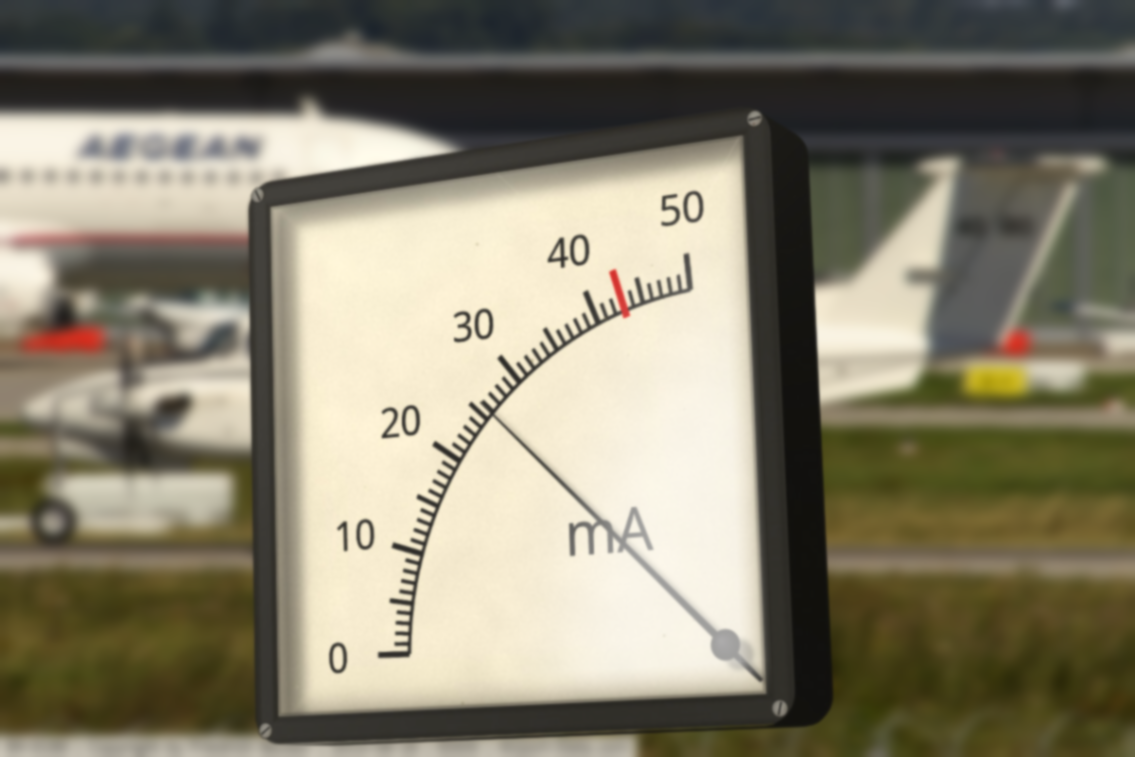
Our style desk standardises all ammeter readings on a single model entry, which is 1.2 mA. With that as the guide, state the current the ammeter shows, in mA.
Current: 26 mA
